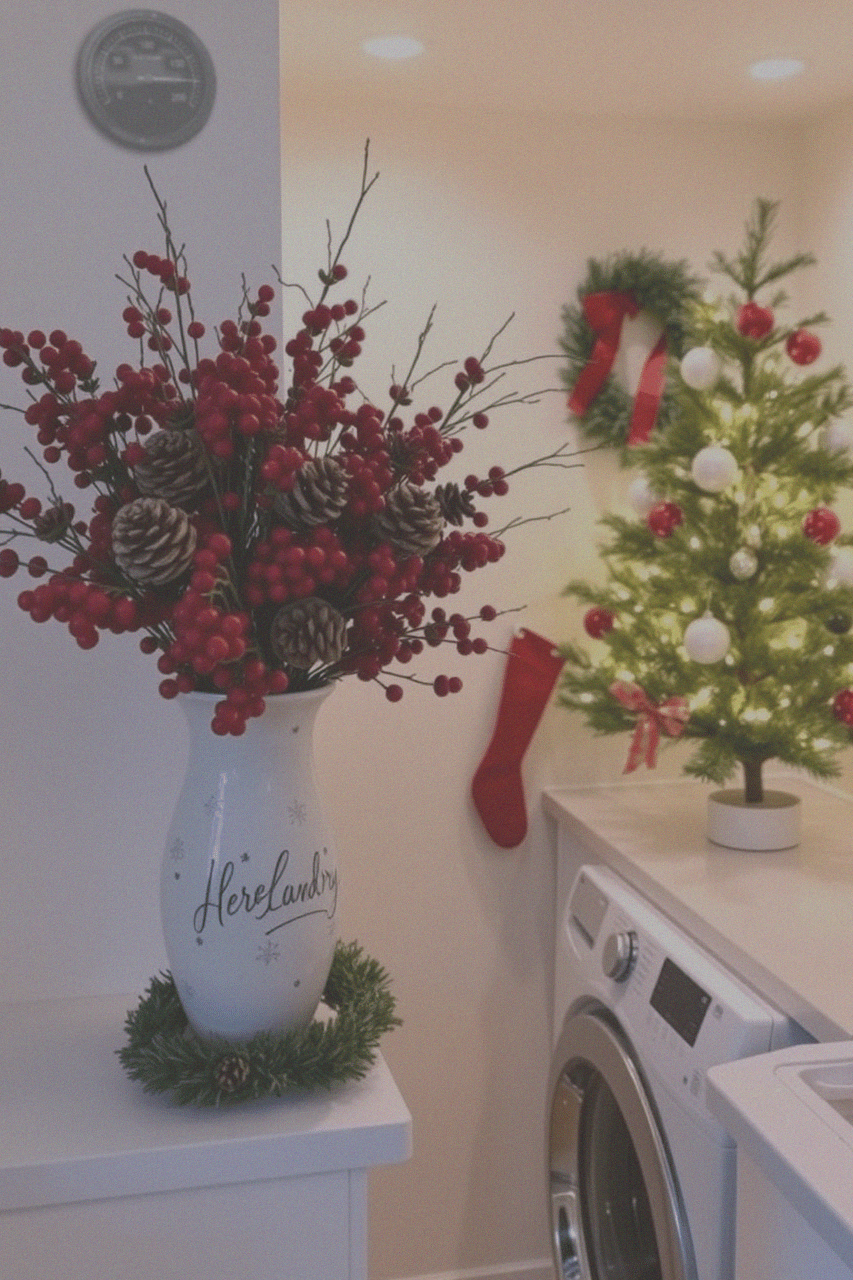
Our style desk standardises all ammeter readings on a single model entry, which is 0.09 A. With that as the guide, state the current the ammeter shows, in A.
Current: 175 A
